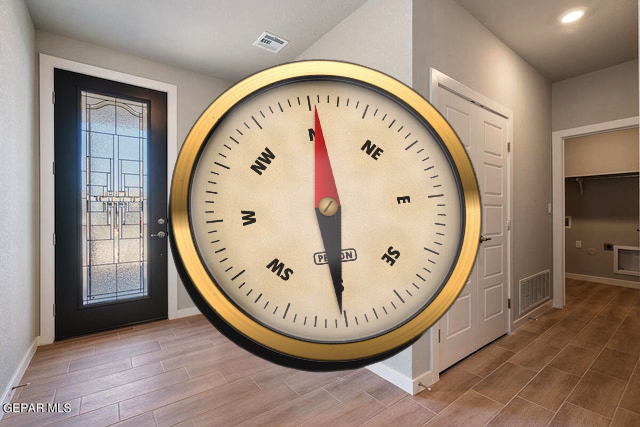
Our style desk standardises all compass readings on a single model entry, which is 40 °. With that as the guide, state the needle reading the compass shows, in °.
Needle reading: 2.5 °
